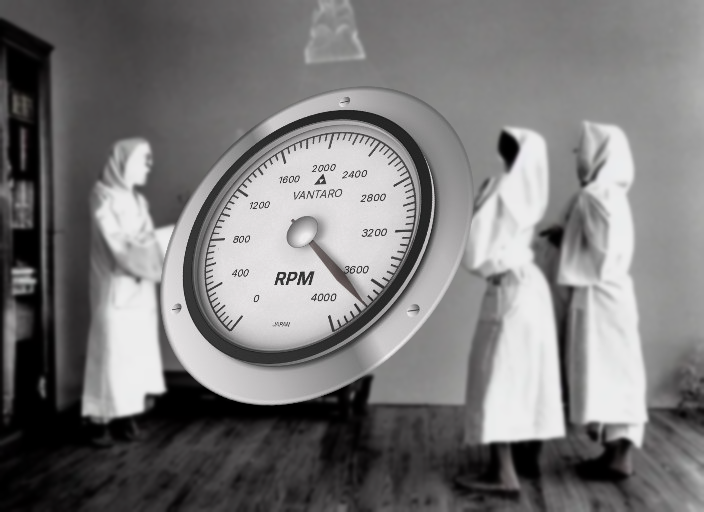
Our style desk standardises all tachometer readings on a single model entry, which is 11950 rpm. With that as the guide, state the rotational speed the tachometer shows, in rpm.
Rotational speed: 3750 rpm
